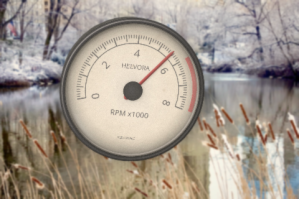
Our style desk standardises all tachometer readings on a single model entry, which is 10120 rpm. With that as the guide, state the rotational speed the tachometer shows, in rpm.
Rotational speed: 5500 rpm
